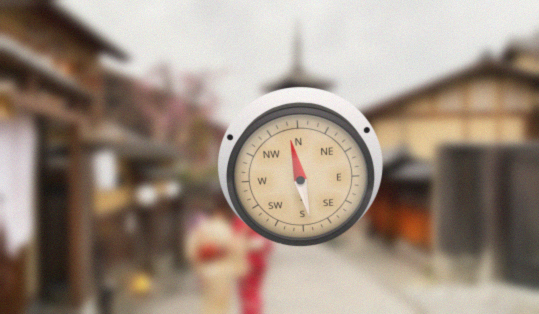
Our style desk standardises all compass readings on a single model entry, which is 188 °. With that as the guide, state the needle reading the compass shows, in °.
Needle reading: 350 °
